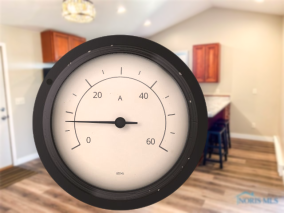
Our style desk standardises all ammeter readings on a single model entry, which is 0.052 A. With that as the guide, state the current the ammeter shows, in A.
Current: 7.5 A
